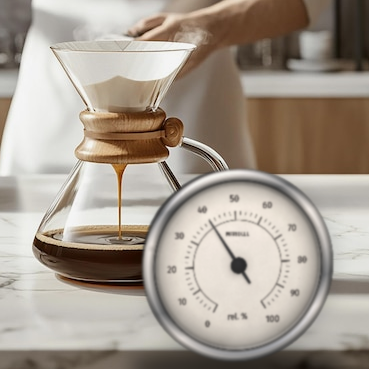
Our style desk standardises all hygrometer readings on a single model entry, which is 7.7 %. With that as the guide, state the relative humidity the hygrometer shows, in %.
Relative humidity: 40 %
